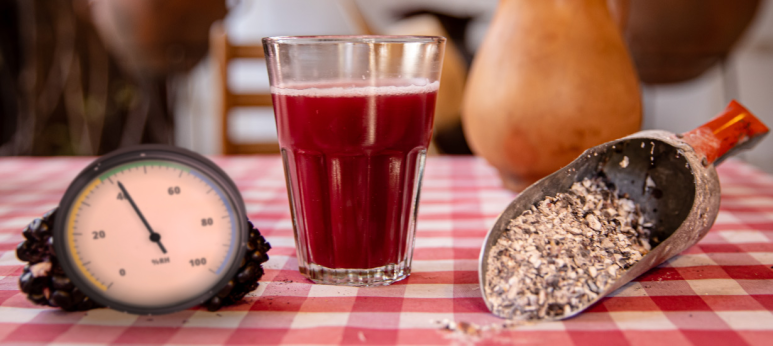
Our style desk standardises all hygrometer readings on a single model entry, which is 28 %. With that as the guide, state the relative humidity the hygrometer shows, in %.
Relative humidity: 42 %
